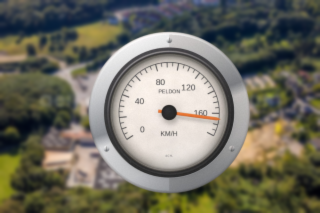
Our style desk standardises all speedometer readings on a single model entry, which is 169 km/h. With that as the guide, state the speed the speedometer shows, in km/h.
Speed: 165 km/h
